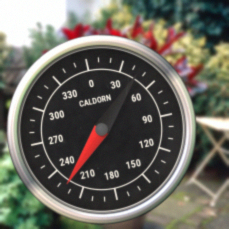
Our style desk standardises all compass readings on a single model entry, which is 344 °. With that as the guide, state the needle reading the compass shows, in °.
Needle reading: 225 °
